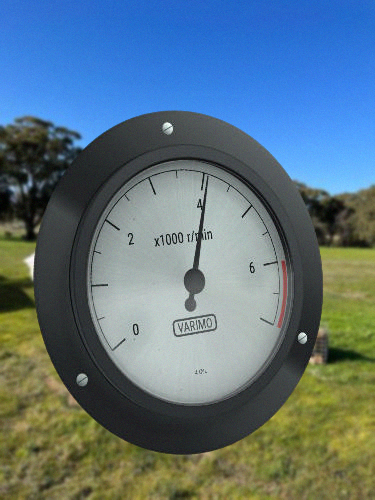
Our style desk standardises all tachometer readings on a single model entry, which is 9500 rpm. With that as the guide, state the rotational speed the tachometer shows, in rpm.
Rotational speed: 4000 rpm
